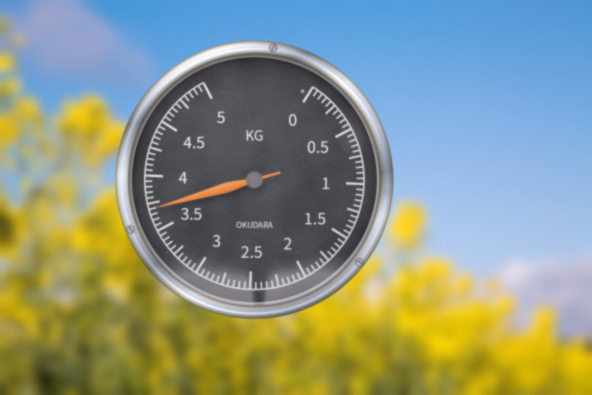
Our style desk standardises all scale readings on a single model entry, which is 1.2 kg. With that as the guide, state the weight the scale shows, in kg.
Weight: 3.7 kg
